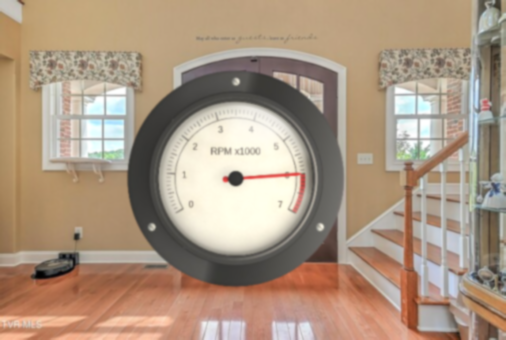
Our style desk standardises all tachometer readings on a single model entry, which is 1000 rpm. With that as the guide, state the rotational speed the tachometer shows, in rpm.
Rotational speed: 6000 rpm
